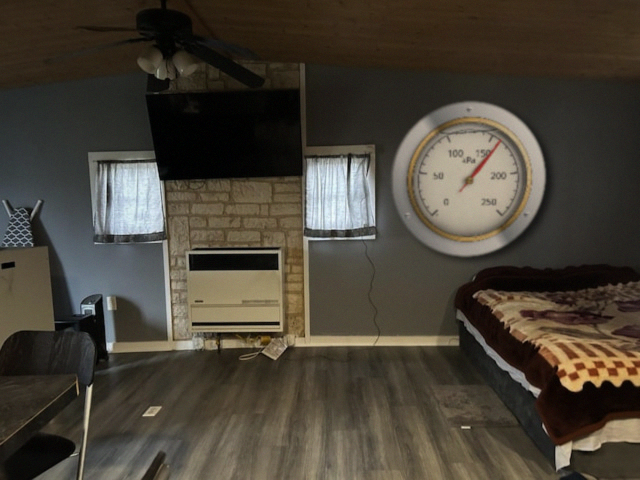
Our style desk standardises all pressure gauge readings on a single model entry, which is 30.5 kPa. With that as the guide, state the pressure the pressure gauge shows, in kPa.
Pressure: 160 kPa
